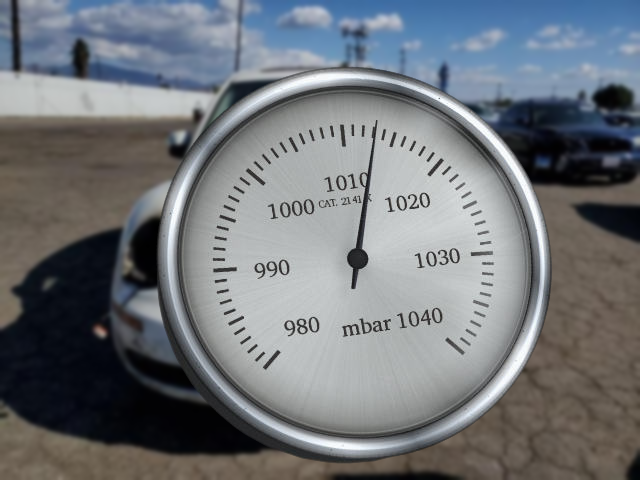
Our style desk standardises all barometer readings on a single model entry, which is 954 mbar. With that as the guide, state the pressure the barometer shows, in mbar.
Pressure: 1013 mbar
